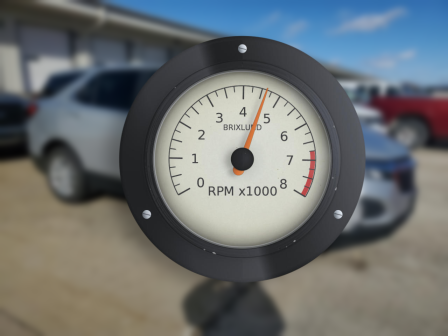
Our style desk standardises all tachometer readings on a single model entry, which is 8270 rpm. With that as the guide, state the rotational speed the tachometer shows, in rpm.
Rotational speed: 4625 rpm
